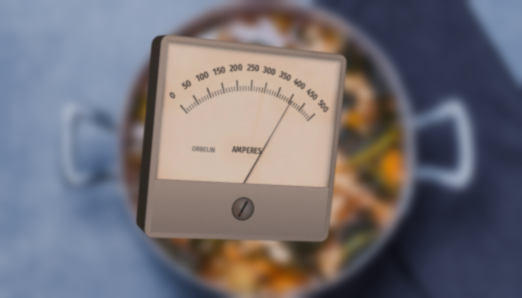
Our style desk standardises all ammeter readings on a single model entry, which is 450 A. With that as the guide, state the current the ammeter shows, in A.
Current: 400 A
